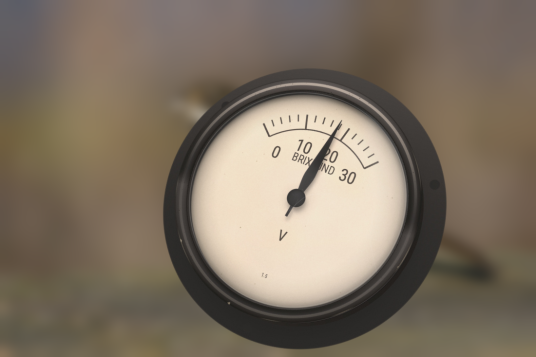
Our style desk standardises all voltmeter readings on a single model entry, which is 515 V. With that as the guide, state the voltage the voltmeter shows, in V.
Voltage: 18 V
